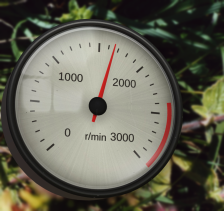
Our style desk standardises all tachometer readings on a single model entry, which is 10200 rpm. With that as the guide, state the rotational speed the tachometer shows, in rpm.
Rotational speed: 1650 rpm
